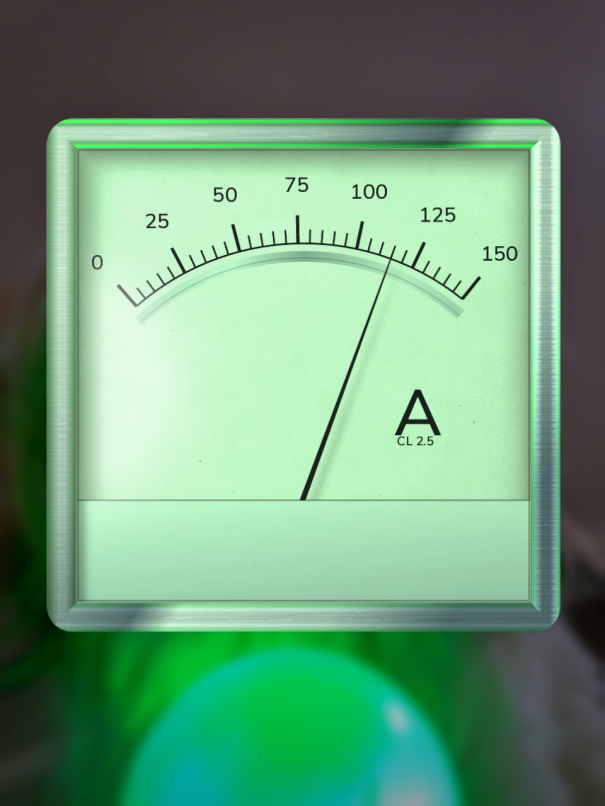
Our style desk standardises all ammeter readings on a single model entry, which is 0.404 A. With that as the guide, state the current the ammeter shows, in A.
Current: 115 A
